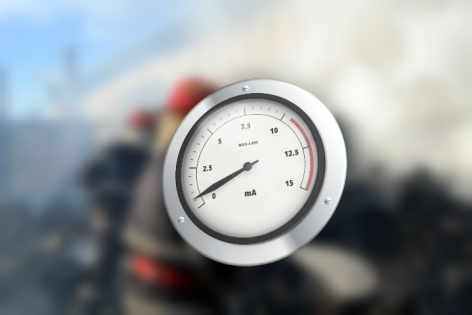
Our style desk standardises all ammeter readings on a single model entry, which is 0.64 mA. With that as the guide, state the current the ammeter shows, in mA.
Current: 0.5 mA
